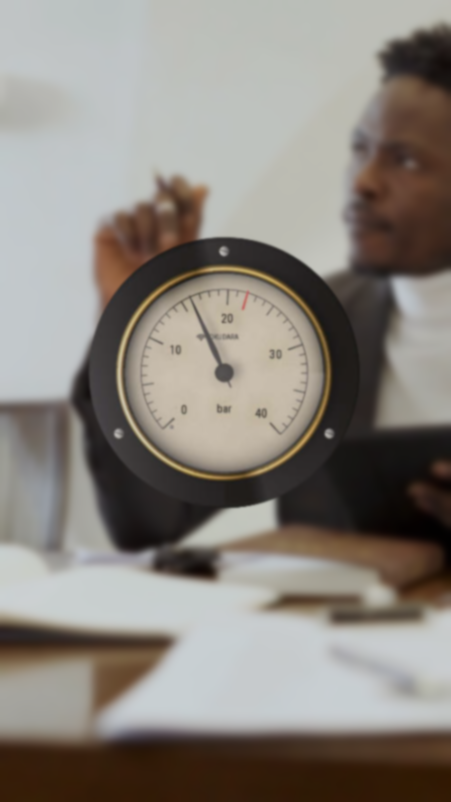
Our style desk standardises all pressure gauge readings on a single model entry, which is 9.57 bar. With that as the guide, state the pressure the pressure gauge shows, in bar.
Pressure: 16 bar
